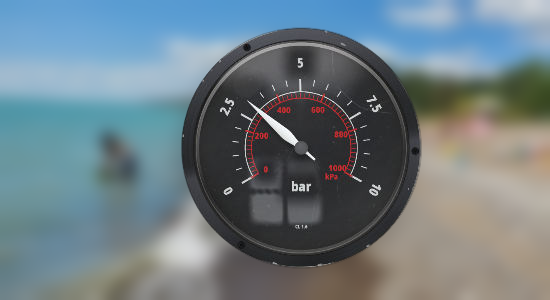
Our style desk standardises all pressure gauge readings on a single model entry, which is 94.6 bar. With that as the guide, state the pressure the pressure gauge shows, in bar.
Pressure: 3 bar
